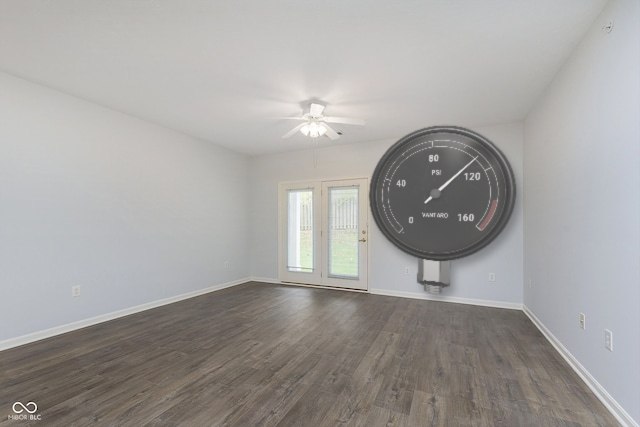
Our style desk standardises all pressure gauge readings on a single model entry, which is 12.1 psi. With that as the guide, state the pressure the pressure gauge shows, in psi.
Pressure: 110 psi
